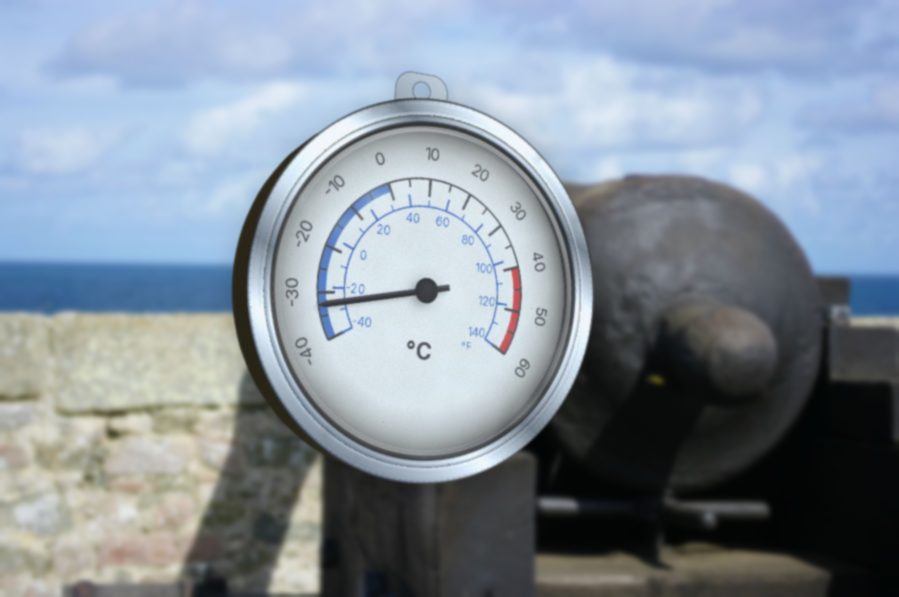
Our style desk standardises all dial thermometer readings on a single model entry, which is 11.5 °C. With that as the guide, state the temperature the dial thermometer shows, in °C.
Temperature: -32.5 °C
